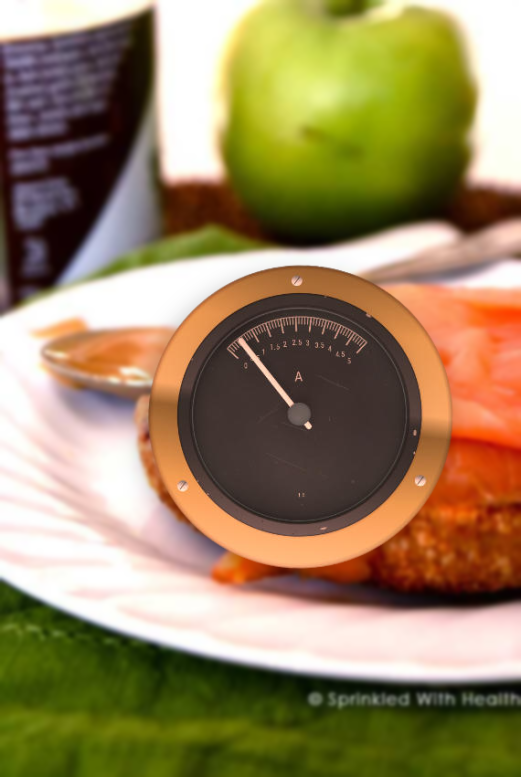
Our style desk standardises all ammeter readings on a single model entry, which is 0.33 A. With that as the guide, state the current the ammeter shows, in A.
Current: 0.5 A
